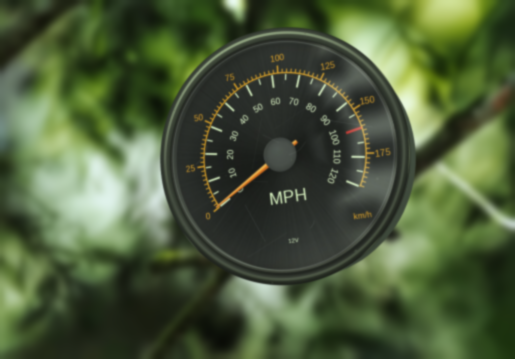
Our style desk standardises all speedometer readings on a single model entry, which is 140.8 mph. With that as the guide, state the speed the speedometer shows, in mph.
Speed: 0 mph
